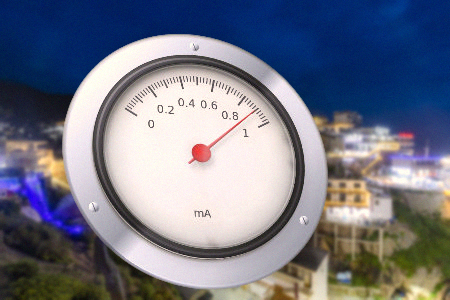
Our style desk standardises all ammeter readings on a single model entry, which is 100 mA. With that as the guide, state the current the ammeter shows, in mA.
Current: 0.9 mA
